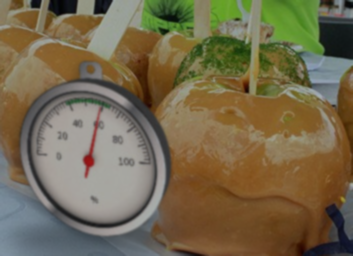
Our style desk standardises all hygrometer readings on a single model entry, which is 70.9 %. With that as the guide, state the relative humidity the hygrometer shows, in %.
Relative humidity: 60 %
